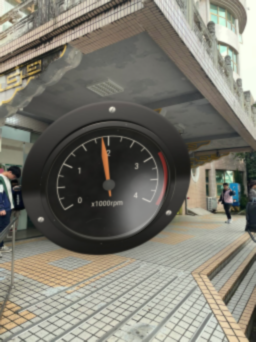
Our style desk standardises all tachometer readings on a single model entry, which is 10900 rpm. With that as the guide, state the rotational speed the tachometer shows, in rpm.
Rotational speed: 1875 rpm
